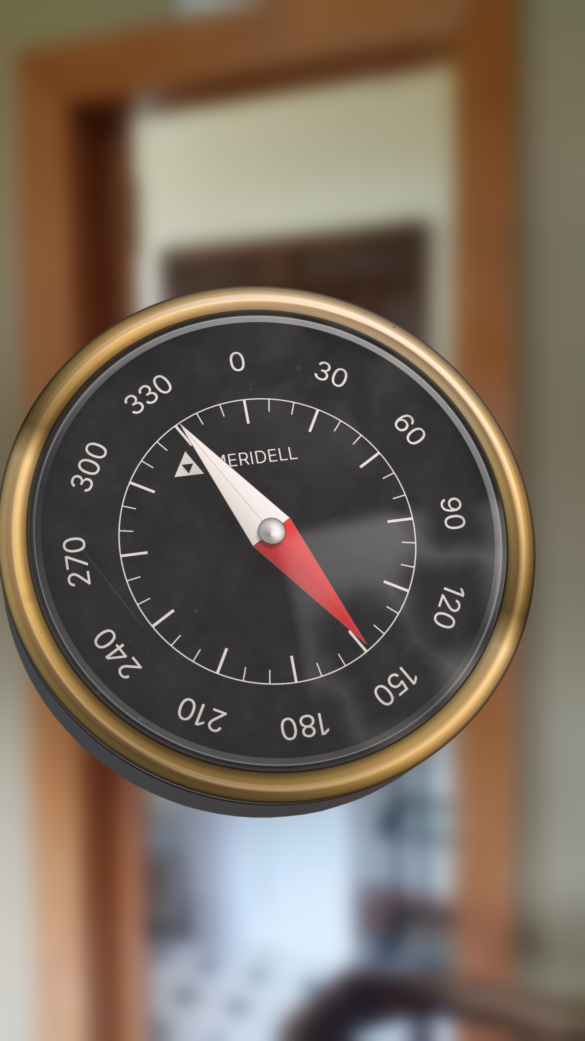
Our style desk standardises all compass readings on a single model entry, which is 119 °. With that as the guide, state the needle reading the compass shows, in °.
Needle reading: 150 °
